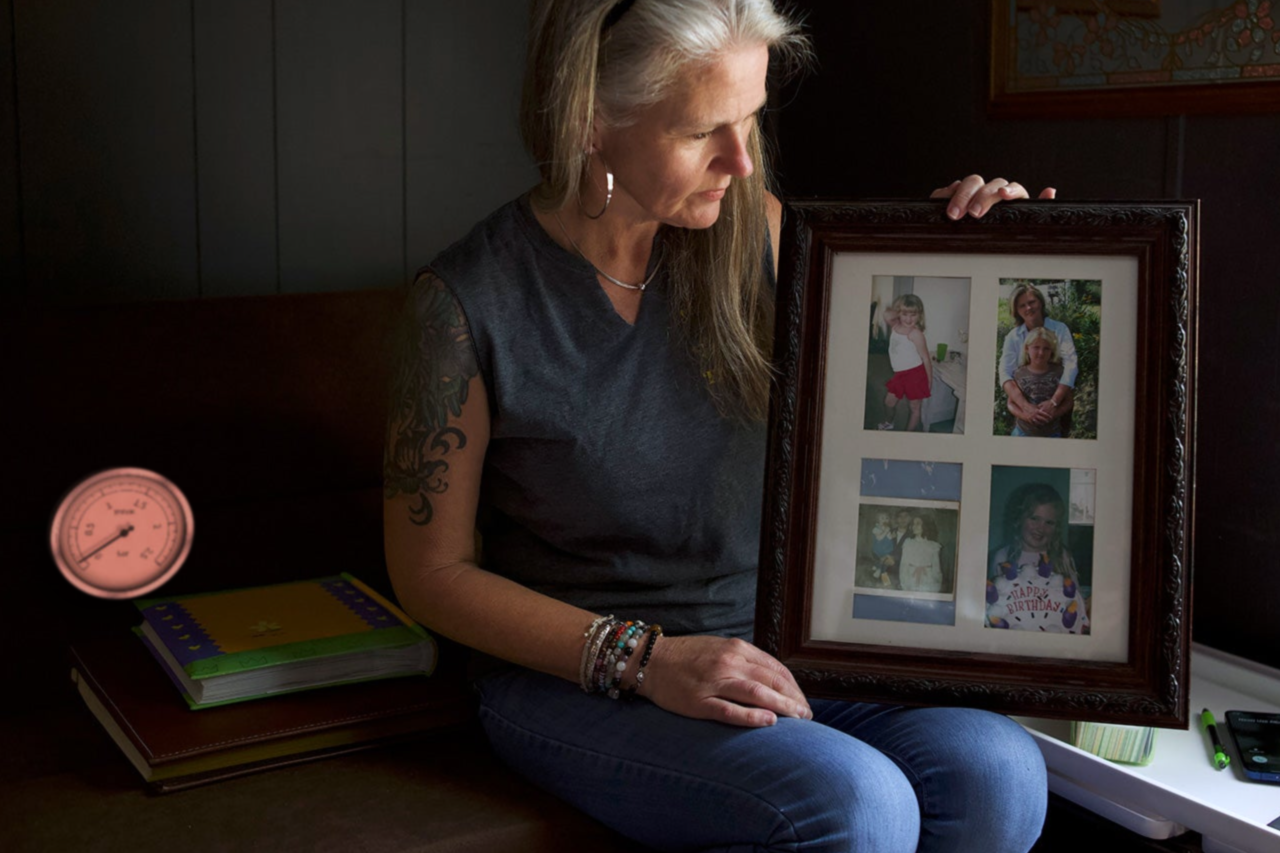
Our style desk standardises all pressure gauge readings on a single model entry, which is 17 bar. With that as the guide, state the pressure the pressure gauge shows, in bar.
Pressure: 0.1 bar
